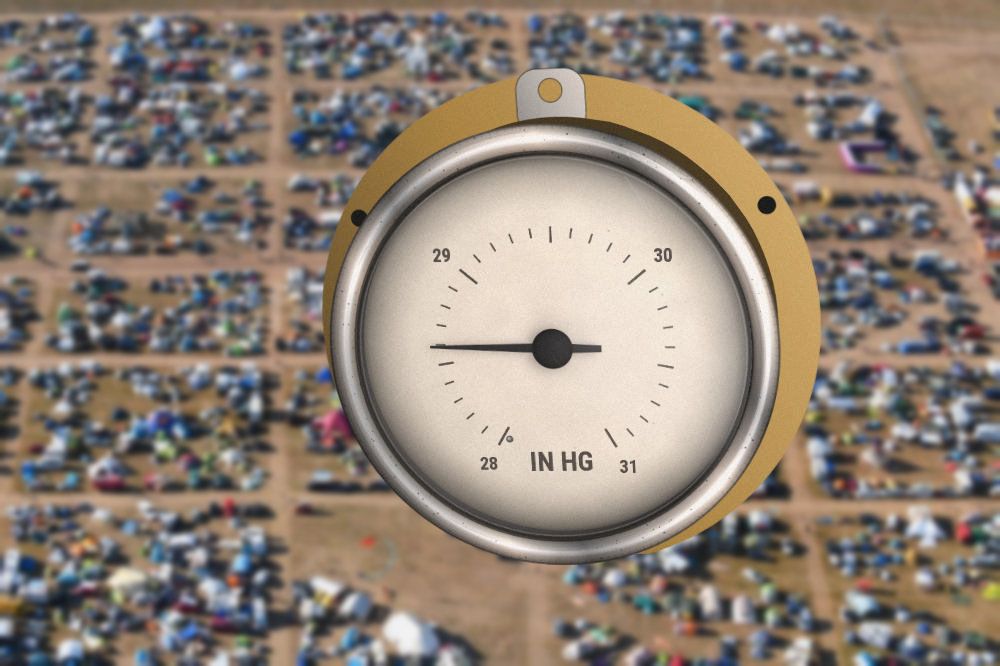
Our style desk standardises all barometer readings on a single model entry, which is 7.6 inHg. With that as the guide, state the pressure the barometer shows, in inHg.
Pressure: 28.6 inHg
